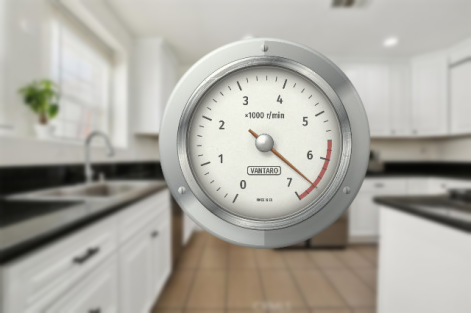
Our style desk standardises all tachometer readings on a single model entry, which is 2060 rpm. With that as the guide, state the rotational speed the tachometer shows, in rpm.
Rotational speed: 6600 rpm
